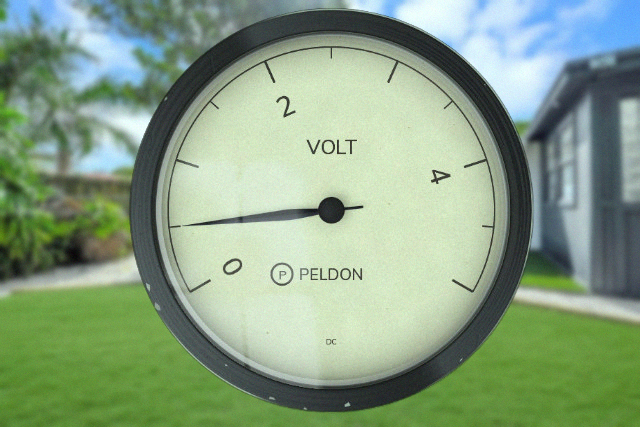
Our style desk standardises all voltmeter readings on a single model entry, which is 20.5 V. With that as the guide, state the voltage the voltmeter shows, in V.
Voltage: 0.5 V
